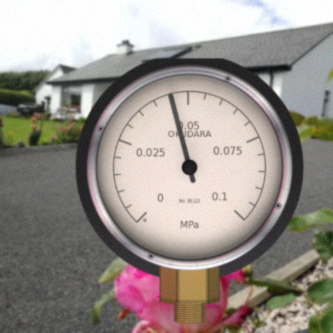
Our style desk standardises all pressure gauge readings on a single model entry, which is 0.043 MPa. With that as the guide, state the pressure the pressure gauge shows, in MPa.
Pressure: 0.045 MPa
